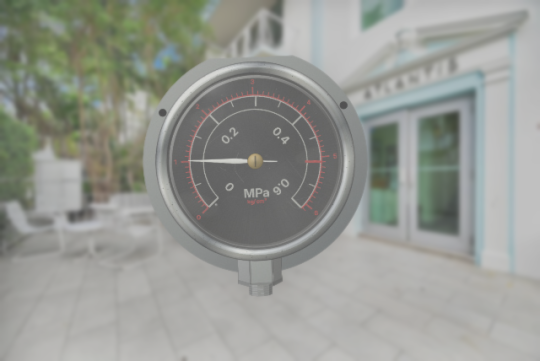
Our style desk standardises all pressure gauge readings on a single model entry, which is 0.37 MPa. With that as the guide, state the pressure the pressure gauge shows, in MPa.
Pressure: 0.1 MPa
